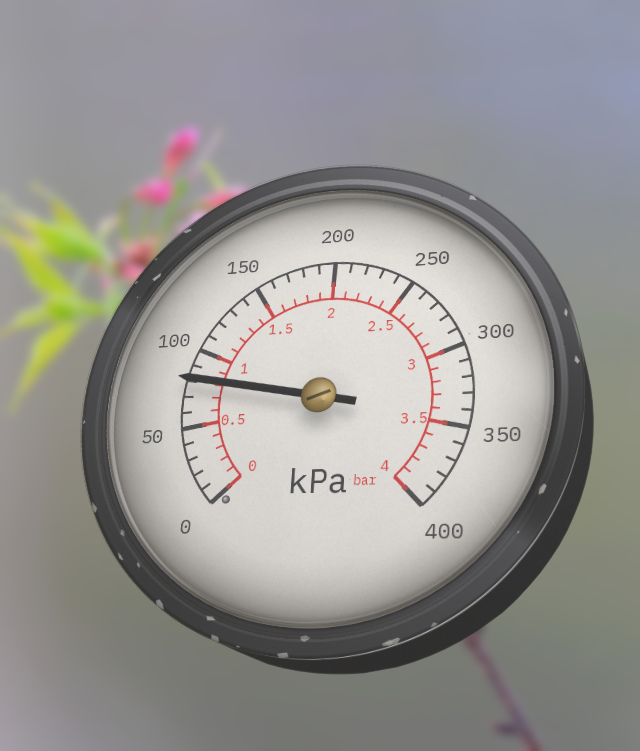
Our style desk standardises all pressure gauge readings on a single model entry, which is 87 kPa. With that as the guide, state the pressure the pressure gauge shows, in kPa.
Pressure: 80 kPa
